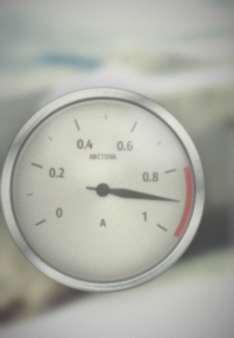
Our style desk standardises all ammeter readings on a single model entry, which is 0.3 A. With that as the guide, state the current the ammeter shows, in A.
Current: 0.9 A
